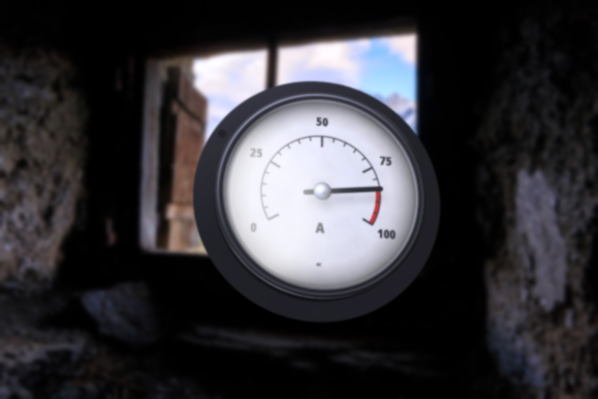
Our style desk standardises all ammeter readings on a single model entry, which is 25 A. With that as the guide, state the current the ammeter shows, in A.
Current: 85 A
